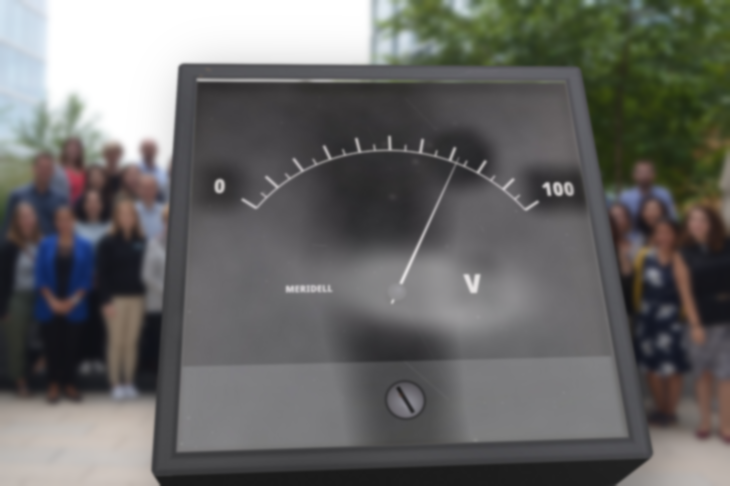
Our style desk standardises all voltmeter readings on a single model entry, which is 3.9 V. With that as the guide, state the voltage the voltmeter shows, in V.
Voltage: 72.5 V
